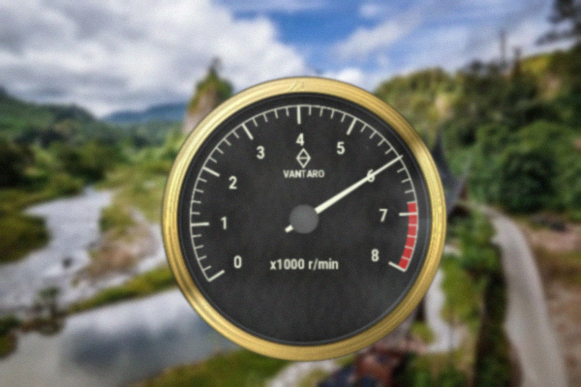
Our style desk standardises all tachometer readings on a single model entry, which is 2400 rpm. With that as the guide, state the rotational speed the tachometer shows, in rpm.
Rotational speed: 6000 rpm
